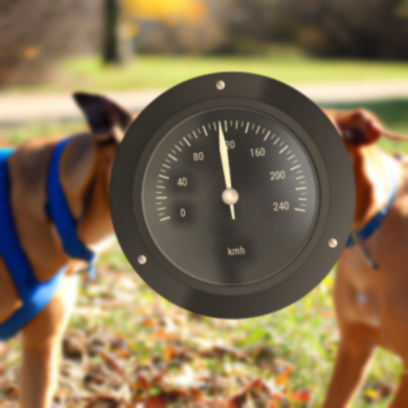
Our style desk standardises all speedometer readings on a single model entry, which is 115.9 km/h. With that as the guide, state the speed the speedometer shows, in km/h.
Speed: 115 km/h
